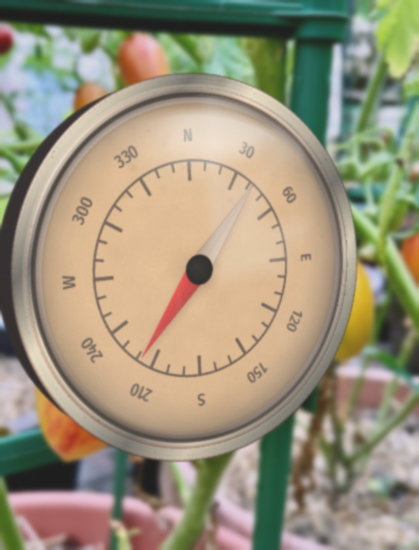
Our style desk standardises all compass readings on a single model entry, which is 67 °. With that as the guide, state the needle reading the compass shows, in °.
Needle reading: 220 °
